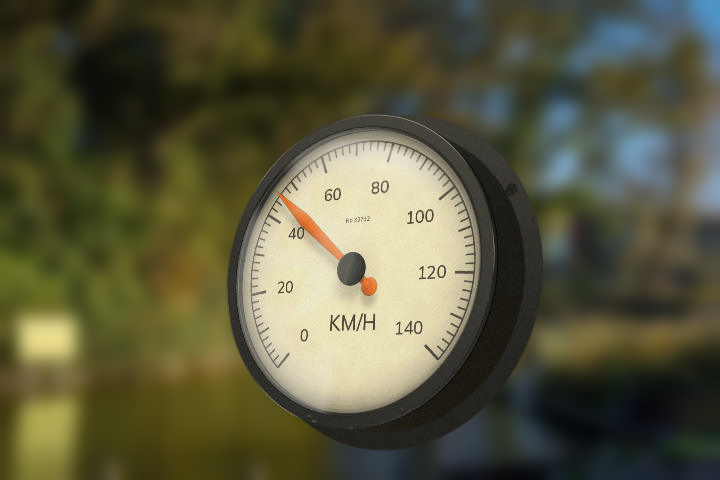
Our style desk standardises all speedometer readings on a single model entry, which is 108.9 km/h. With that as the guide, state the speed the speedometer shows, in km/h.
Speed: 46 km/h
